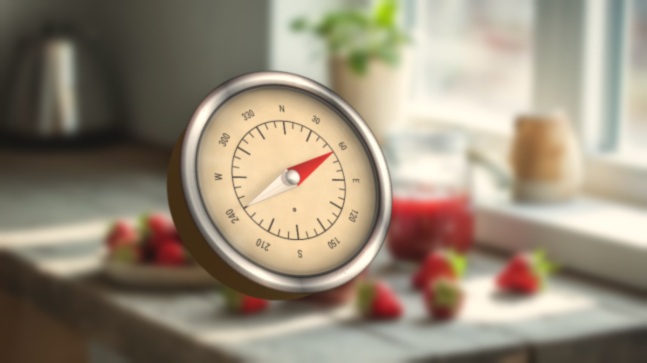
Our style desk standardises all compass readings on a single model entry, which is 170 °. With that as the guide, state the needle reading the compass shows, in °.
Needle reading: 60 °
